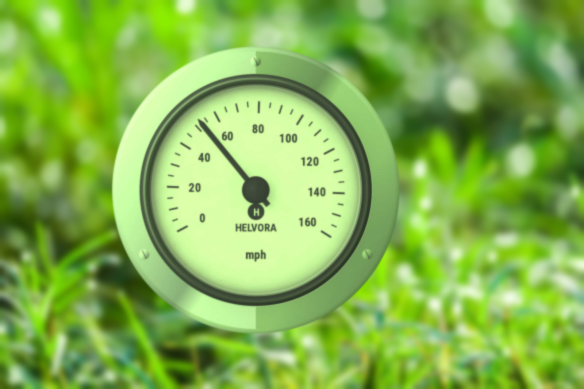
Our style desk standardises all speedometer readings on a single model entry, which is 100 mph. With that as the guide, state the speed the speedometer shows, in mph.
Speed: 52.5 mph
